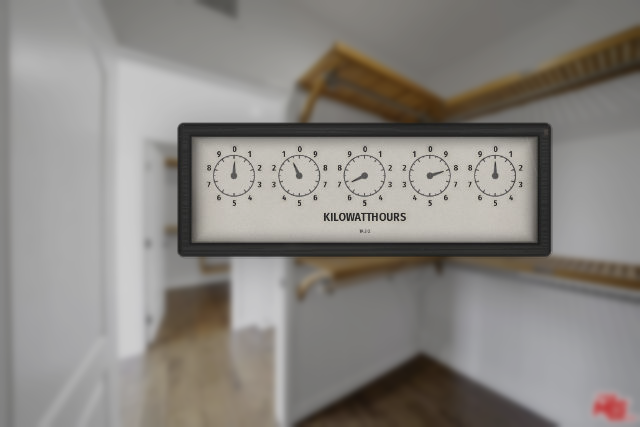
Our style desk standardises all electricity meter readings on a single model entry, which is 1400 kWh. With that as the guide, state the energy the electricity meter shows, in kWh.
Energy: 680 kWh
